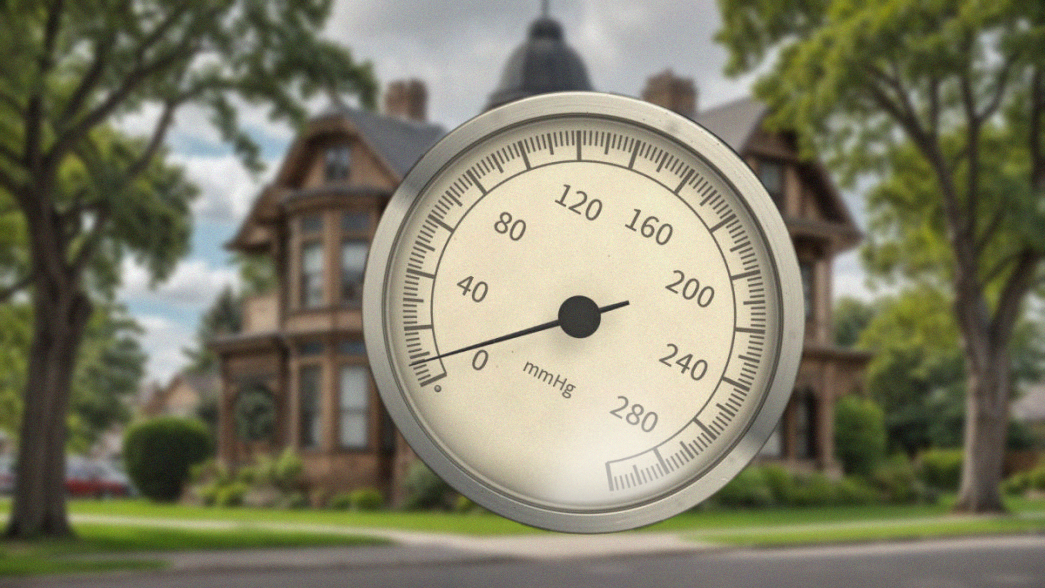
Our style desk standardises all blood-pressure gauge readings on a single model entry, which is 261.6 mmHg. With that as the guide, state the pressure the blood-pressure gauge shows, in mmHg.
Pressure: 8 mmHg
